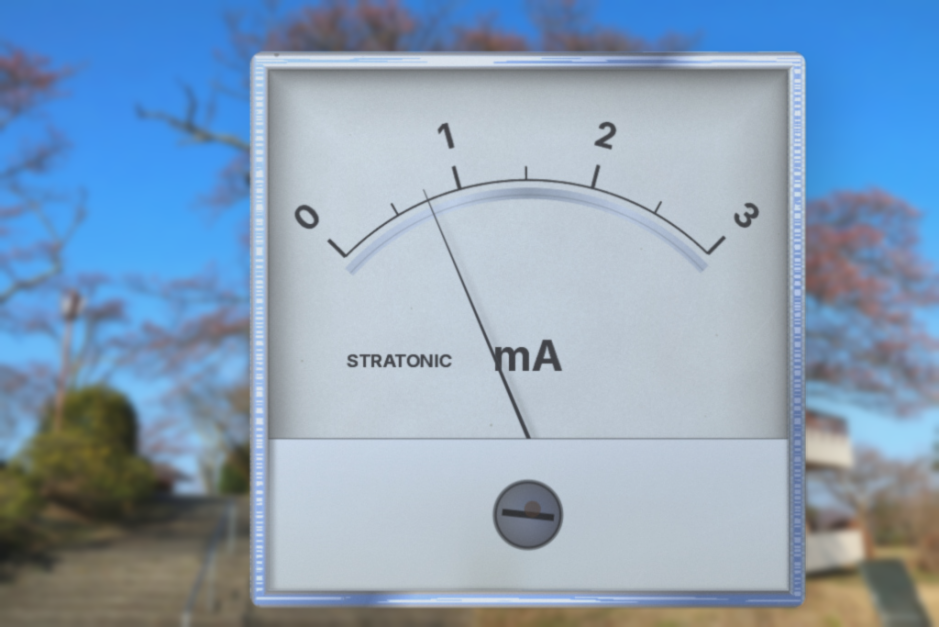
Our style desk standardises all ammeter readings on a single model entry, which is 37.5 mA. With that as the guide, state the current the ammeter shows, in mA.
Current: 0.75 mA
